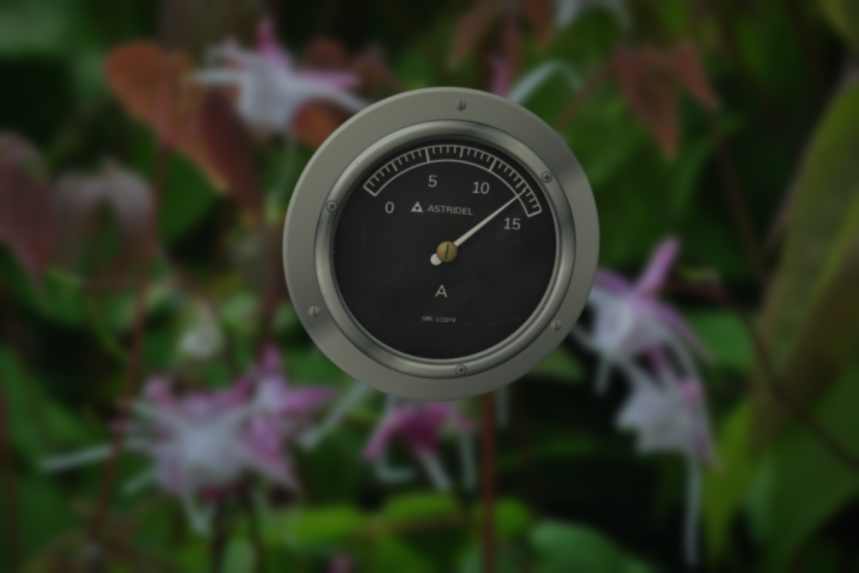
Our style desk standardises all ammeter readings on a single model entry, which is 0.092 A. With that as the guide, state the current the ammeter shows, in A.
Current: 13 A
